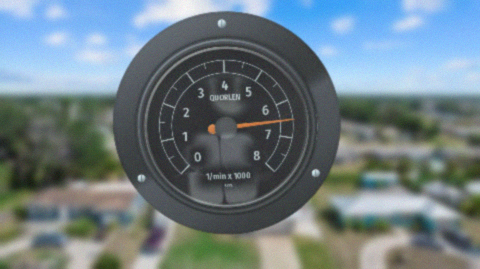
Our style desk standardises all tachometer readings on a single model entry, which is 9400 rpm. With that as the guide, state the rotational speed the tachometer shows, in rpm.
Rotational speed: 6500 rpm
